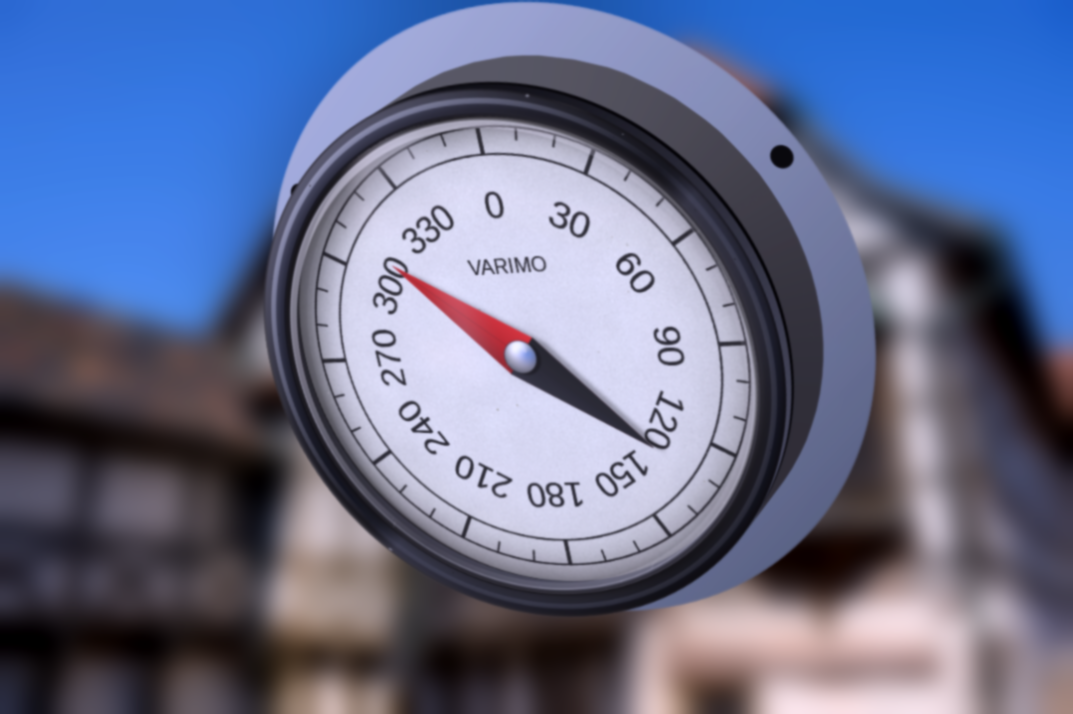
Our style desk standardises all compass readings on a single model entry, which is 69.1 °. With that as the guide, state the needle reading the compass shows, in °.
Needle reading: 310 °
